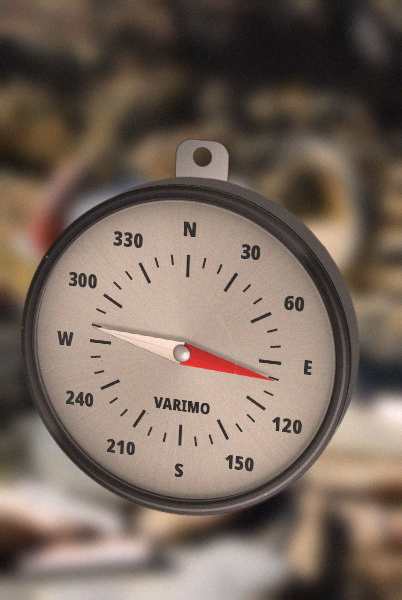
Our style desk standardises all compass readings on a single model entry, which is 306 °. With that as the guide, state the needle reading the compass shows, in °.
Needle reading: 100 °
